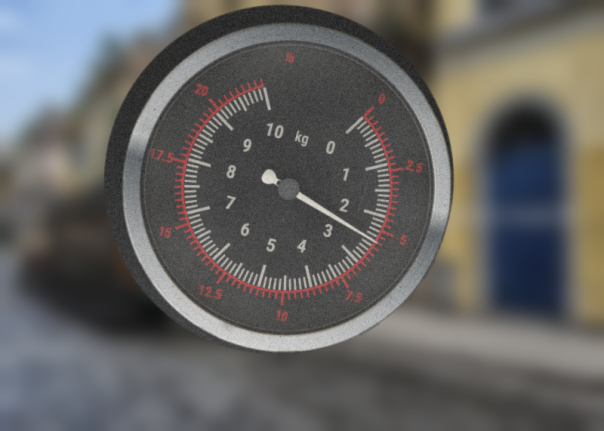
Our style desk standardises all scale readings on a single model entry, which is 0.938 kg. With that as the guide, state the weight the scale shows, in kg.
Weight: 2.5 kg
